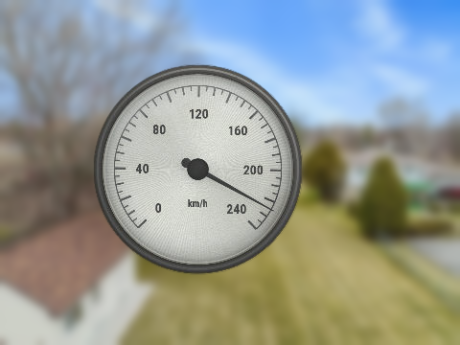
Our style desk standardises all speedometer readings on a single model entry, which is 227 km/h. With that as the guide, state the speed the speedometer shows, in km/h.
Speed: 225 km/h
